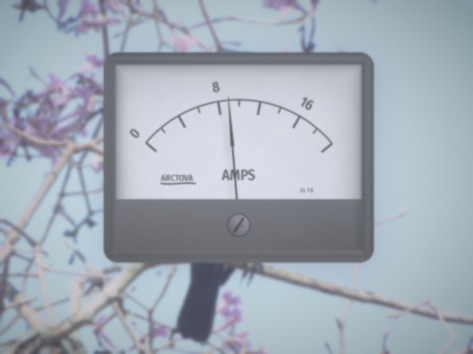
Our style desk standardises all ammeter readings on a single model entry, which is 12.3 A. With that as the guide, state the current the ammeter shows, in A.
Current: 9 A
